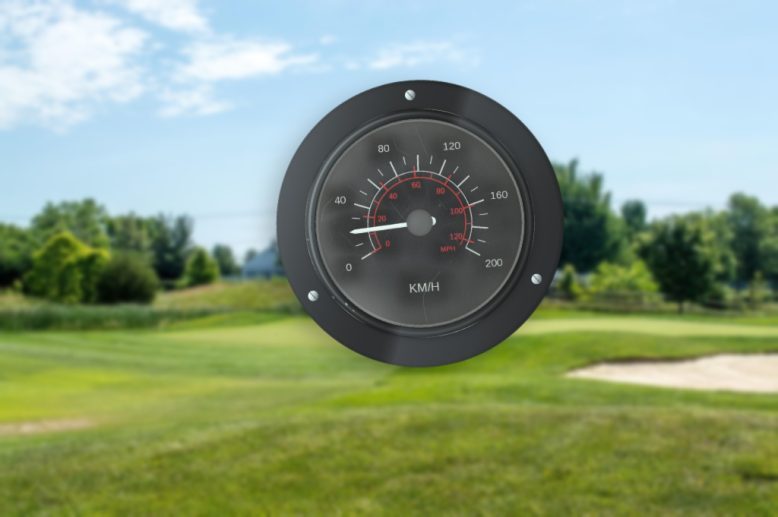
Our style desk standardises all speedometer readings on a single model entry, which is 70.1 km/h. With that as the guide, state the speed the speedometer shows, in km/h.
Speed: 20 km/h
